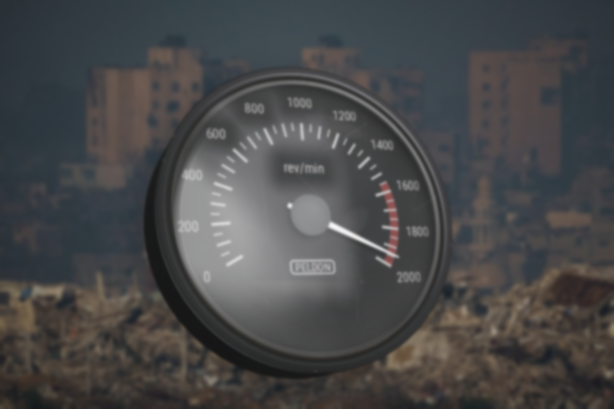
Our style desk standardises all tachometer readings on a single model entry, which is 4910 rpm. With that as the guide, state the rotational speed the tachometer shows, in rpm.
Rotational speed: 1950 rpm
